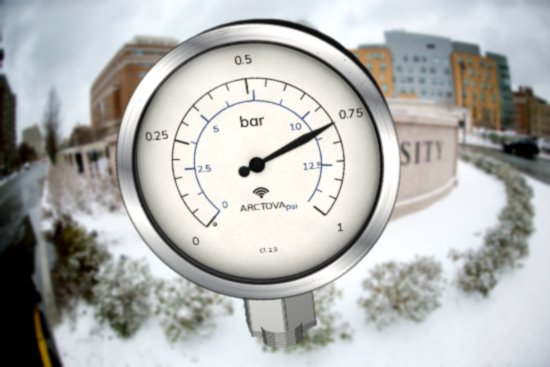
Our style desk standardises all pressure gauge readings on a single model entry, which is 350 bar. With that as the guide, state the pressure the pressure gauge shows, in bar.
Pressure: 0.75 bar
